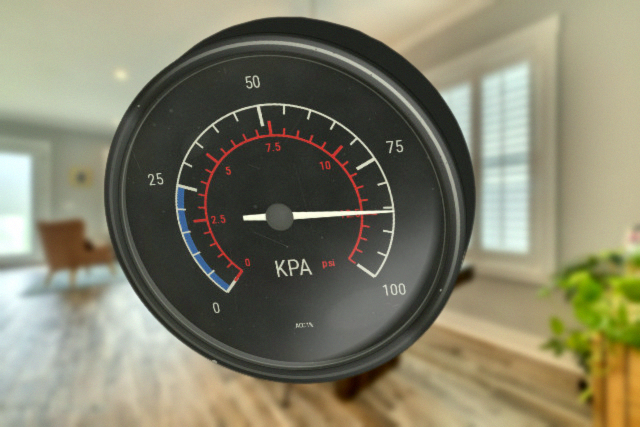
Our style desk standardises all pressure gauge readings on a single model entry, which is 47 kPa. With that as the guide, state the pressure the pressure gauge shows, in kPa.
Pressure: 85 kPa
